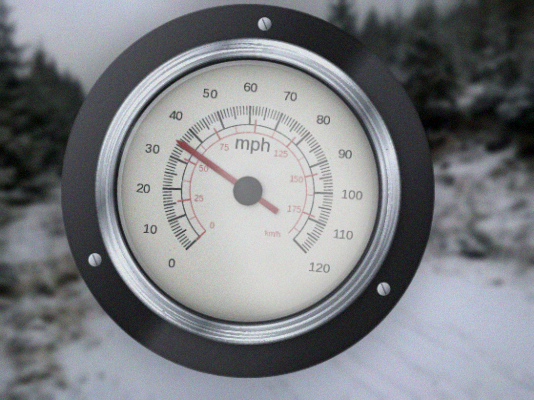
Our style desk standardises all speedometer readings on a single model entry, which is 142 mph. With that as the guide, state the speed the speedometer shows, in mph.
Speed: 35 mph
